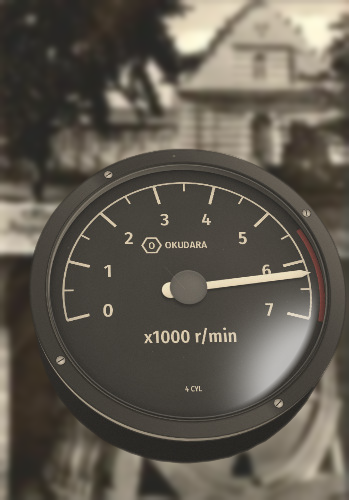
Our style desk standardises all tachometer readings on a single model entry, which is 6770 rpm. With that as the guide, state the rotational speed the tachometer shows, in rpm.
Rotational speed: 6250 rpm
